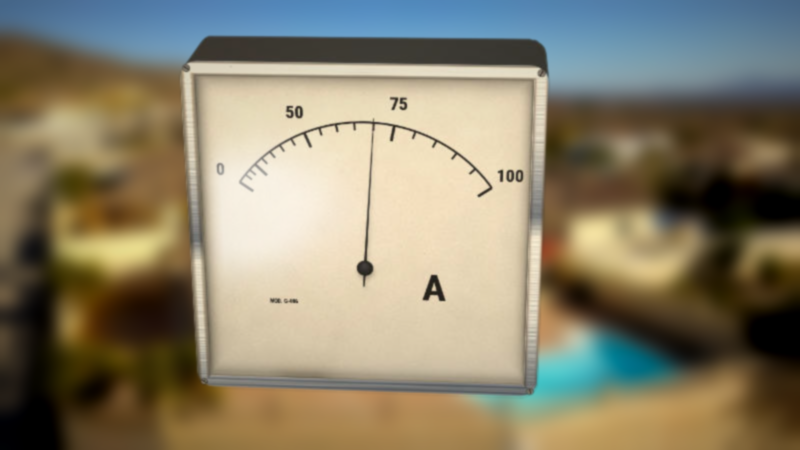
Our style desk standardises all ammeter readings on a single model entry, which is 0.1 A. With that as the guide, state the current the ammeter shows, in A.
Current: 70 A
